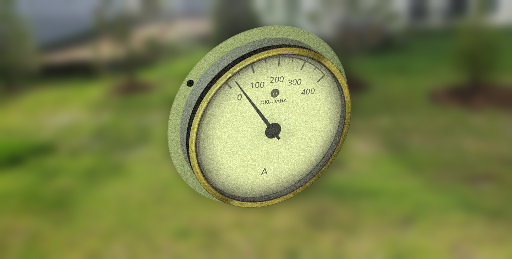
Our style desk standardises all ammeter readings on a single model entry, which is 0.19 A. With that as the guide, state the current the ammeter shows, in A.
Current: 25 A
